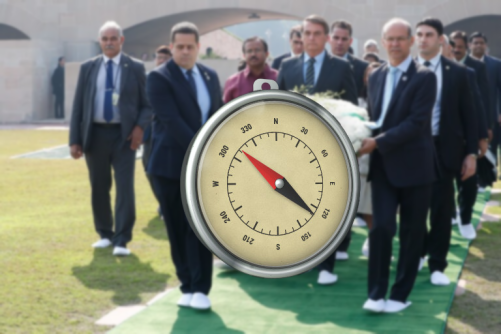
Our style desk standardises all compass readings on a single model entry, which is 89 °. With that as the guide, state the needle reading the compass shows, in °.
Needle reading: 310 °
